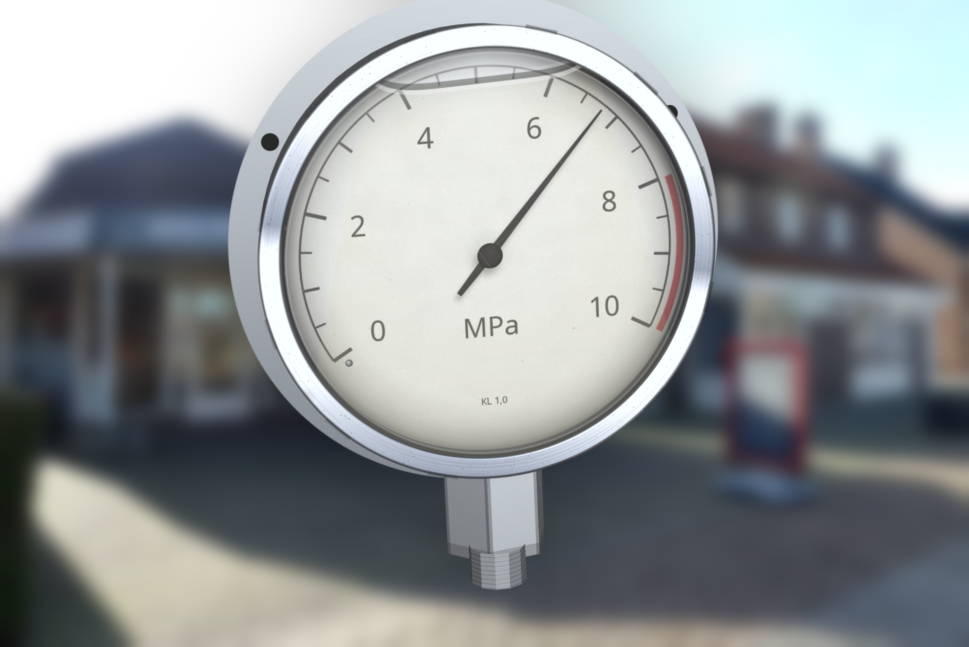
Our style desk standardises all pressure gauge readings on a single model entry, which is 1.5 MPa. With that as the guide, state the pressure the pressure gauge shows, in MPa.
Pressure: 6.75 MPa
